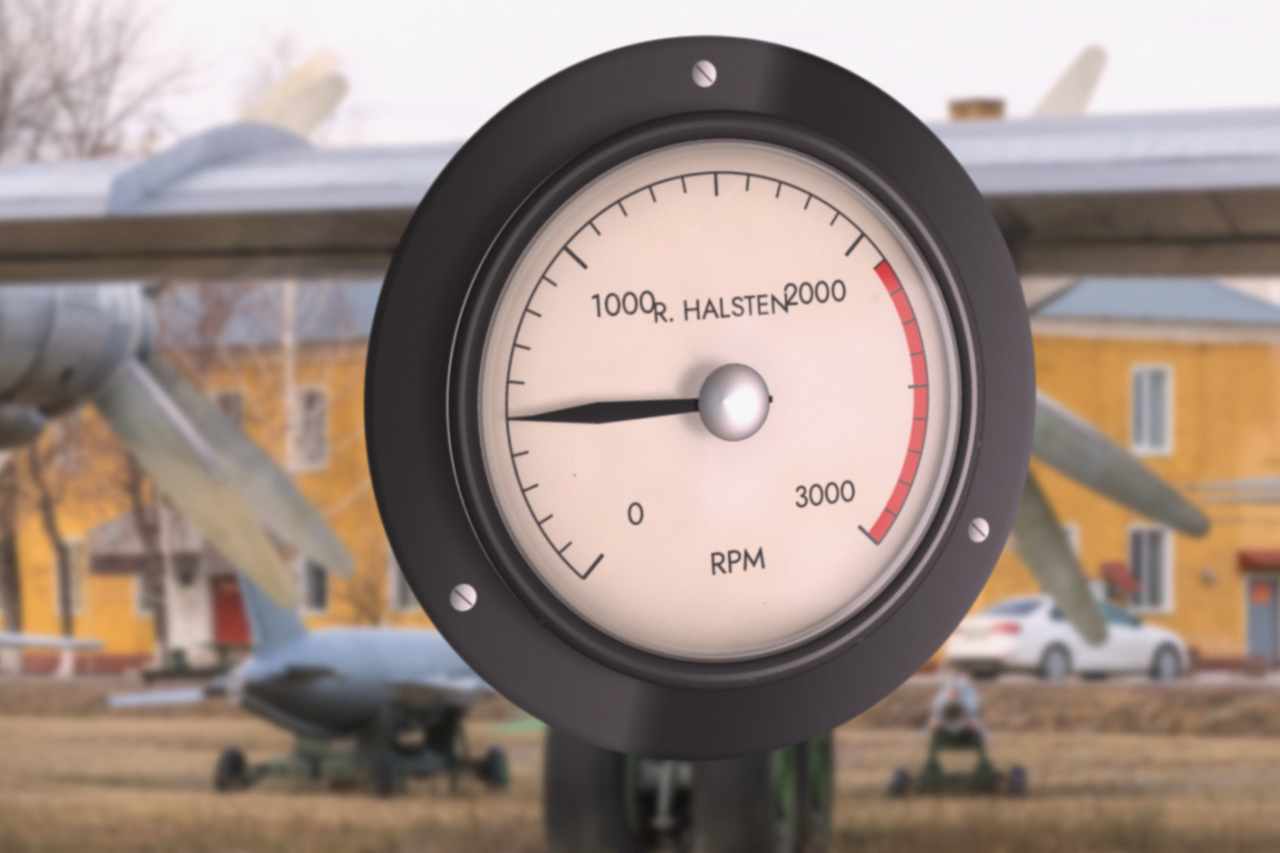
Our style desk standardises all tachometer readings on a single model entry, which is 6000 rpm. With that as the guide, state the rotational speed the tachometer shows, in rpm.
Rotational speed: 500 rpm
